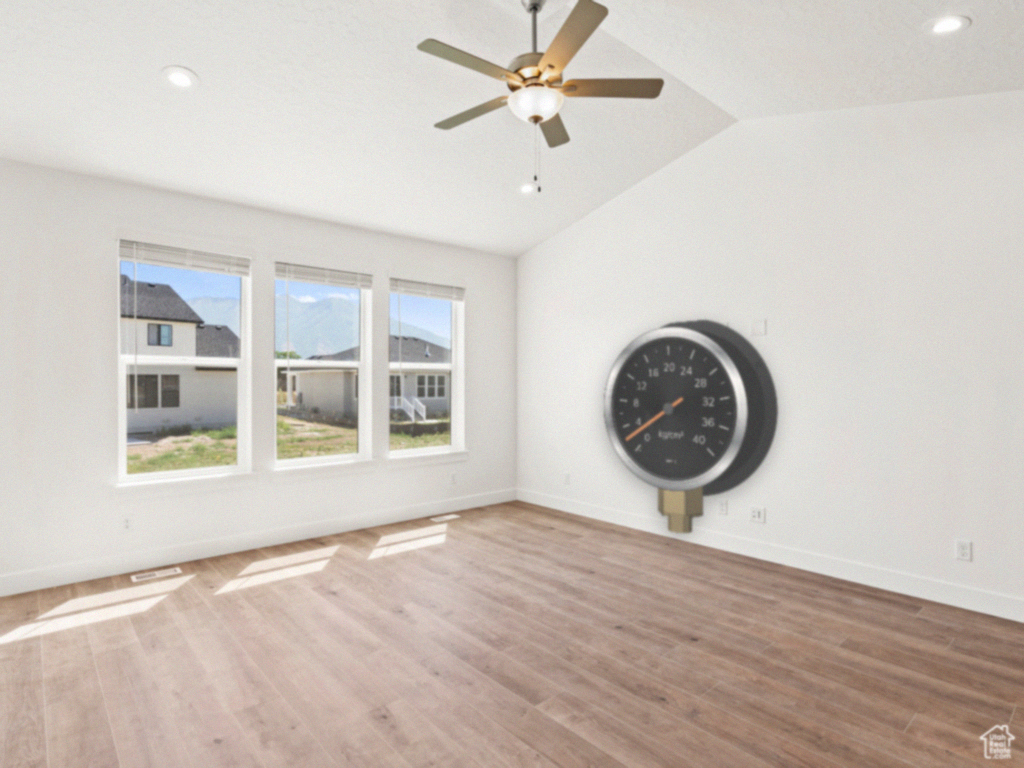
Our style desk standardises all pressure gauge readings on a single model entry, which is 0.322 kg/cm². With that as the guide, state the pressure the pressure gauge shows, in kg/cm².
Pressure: 2 kg/cm²
